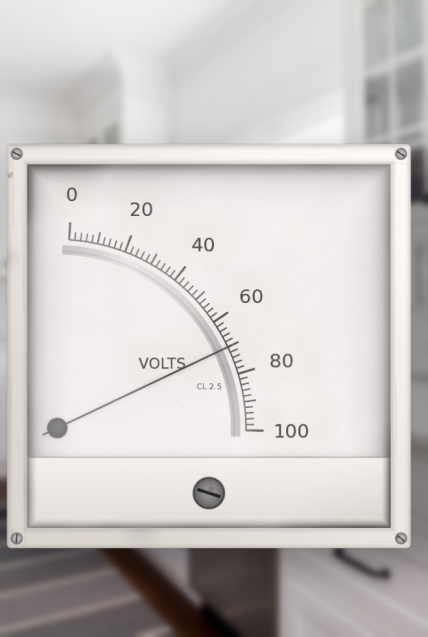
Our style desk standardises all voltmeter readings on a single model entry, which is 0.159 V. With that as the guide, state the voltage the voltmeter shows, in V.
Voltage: 70 V
